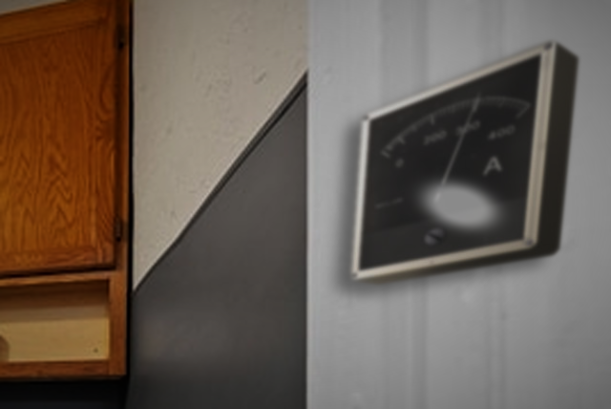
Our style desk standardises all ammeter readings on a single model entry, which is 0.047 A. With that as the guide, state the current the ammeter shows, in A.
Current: 300 A
